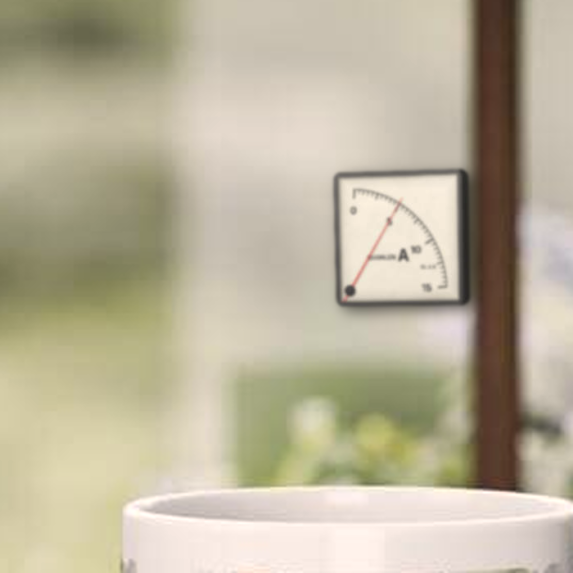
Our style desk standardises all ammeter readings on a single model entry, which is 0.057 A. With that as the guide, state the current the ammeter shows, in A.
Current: 5 A
